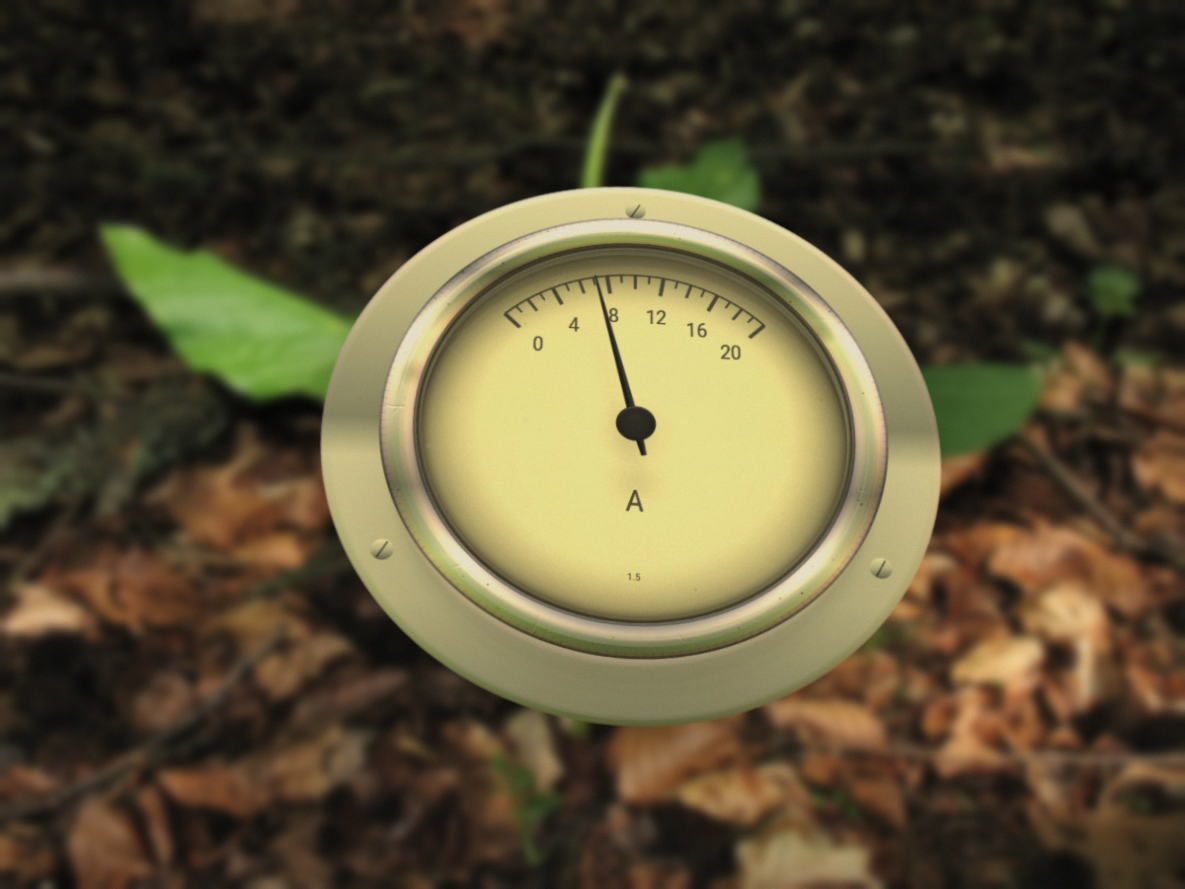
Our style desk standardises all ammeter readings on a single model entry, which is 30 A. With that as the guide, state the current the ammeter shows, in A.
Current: 7 A
